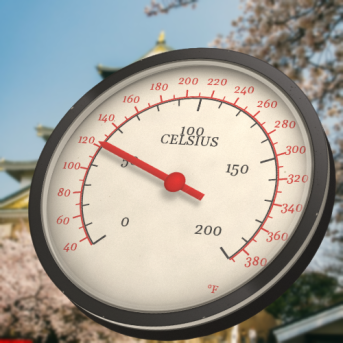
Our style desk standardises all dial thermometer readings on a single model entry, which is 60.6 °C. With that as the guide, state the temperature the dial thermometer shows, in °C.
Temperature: 50 °C
